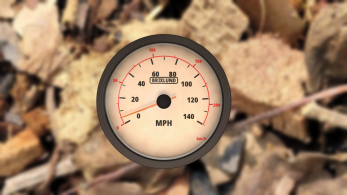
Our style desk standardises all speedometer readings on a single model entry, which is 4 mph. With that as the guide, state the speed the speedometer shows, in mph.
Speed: 5 mph
